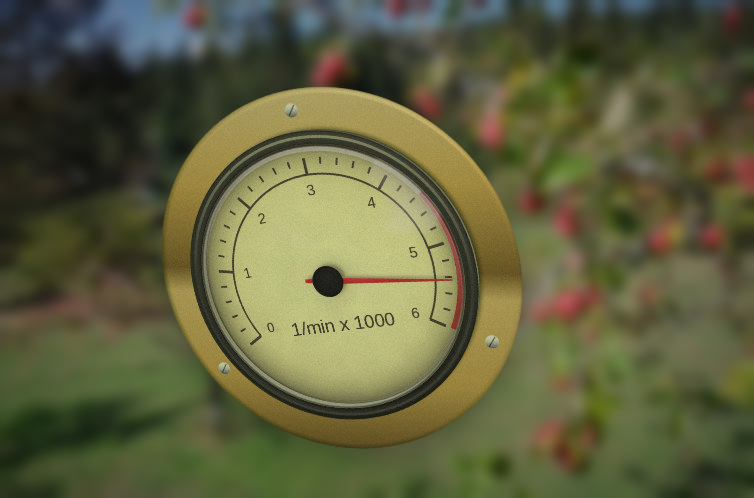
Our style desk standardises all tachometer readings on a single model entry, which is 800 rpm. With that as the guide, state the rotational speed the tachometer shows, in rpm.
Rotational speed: 5400 rpm
